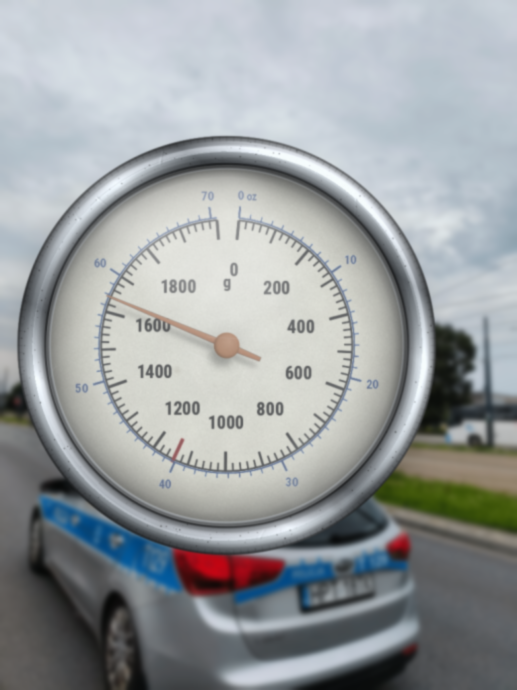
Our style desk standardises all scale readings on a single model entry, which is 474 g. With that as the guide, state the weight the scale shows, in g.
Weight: 1640 g
